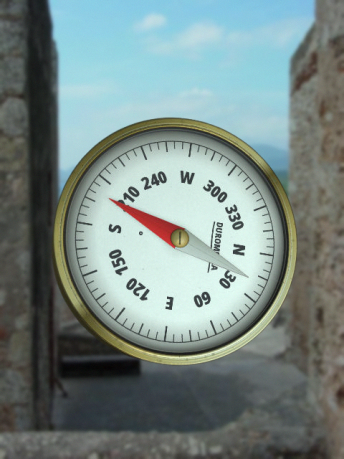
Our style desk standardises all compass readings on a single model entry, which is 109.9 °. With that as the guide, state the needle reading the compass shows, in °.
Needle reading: 200 °
